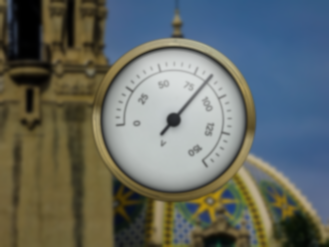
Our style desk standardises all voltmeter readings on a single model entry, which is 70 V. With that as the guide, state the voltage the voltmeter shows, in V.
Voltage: 85 V
